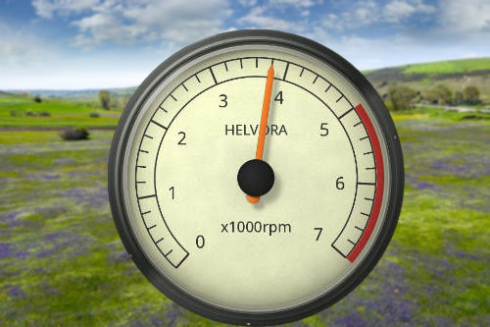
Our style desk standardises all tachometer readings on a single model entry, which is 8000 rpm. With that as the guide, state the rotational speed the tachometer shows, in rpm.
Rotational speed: 3800 rpm
